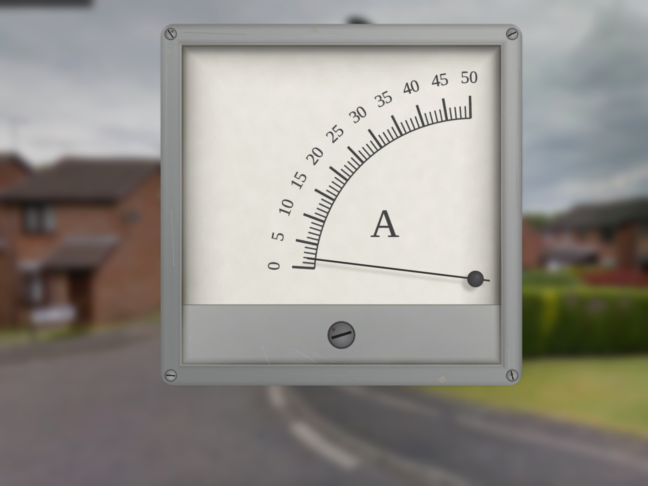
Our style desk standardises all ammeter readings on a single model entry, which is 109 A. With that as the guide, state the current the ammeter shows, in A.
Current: 2 A
